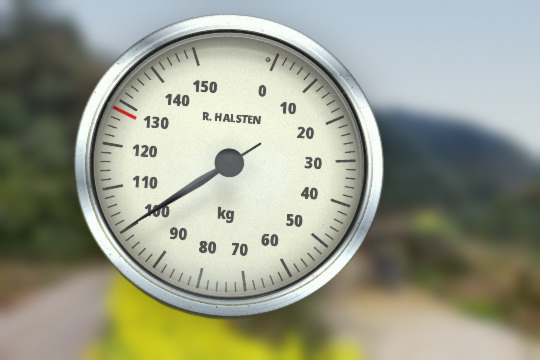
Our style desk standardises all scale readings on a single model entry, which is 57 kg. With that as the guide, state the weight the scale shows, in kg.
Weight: 100 kg
